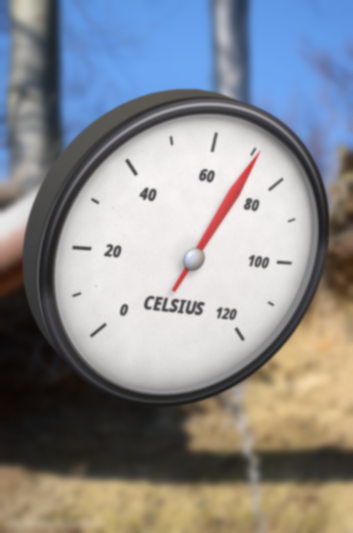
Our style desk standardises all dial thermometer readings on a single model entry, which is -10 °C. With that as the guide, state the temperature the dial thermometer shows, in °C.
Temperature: 70 °C
